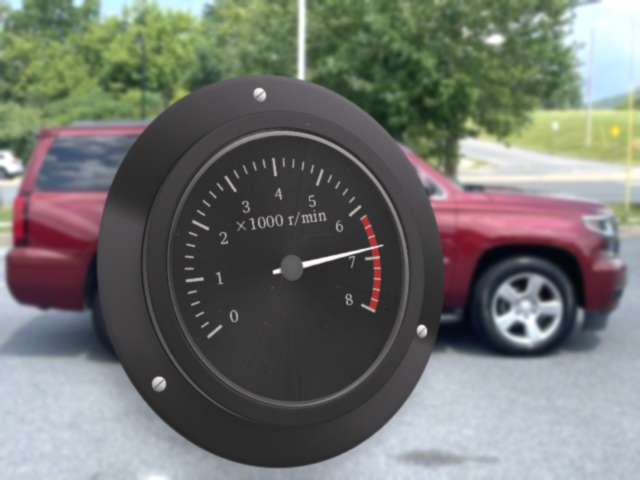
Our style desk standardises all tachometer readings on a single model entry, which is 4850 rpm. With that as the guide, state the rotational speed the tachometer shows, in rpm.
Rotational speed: 6800 rpm
